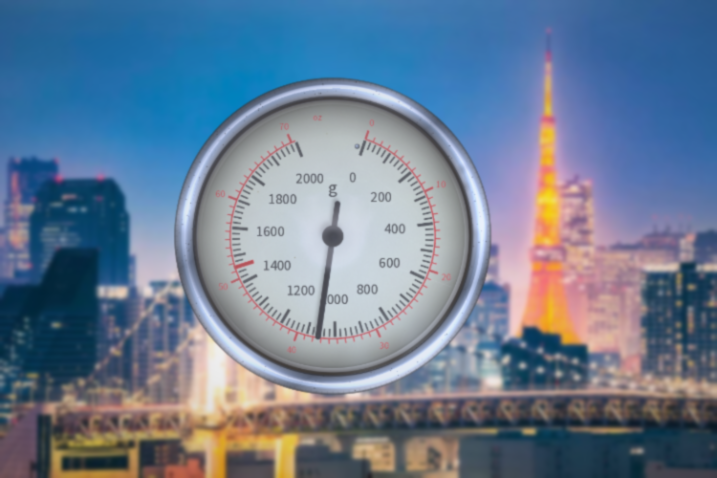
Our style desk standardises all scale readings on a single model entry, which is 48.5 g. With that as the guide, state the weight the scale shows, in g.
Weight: 1060 g
